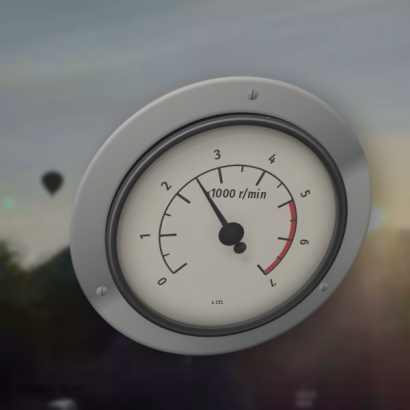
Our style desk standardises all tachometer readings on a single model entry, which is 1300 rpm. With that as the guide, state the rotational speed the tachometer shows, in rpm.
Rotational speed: 2500 rpm
